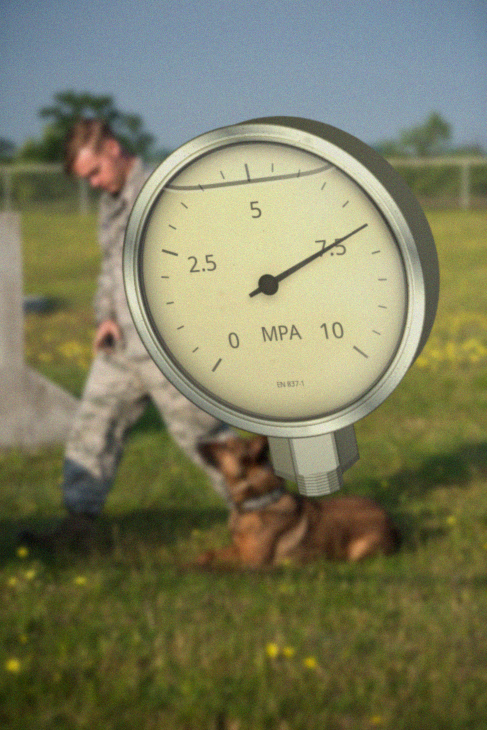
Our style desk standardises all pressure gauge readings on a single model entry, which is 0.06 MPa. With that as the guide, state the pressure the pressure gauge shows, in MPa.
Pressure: 7.5 MPa
